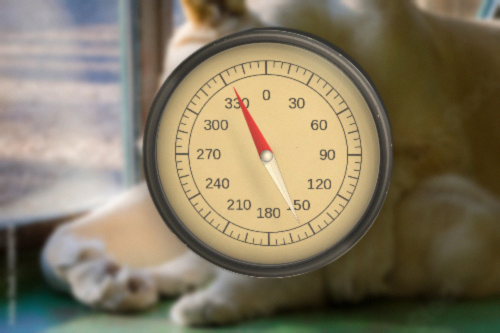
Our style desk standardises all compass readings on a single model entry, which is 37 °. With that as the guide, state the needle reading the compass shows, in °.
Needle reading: 335 °
